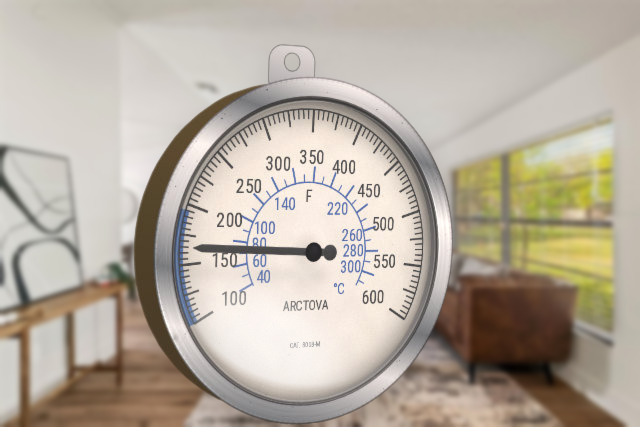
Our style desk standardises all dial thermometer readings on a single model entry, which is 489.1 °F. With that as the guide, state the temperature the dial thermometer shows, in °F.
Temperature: 165 °F
